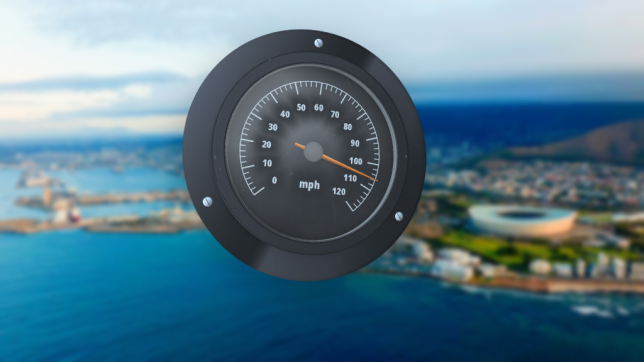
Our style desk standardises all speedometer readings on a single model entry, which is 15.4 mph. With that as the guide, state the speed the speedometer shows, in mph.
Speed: 106 mph
